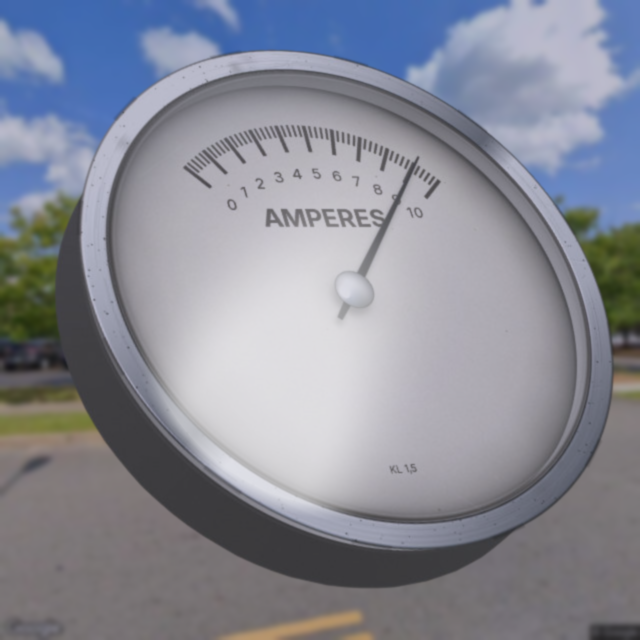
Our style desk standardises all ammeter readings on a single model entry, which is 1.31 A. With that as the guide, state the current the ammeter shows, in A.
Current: 9 A
